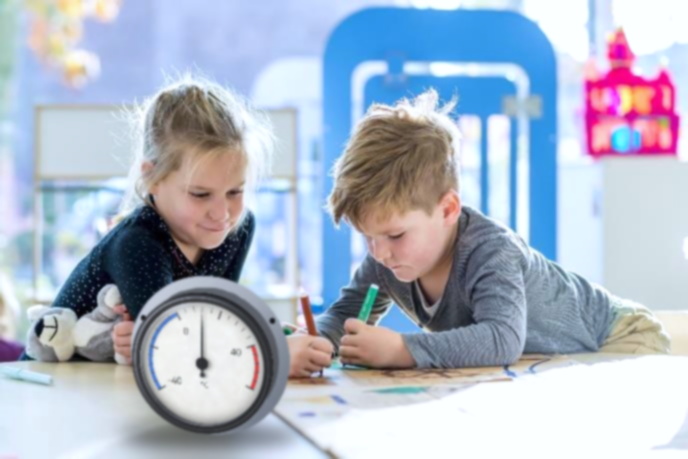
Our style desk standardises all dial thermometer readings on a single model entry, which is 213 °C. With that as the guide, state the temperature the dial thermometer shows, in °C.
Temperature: 12 °C
